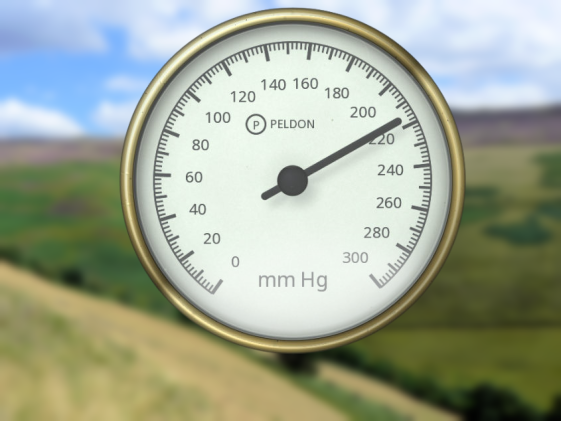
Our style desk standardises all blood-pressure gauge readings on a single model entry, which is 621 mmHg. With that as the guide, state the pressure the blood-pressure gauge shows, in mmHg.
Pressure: 216 mmHg
